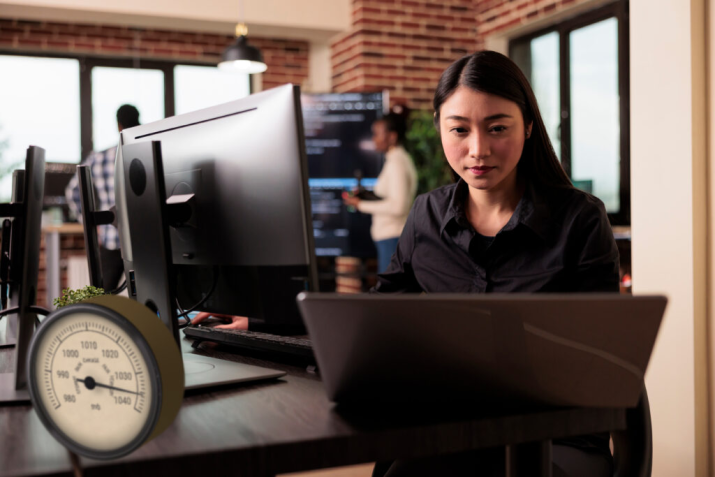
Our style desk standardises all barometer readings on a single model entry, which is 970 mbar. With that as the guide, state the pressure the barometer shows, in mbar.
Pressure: 1035 mbar
